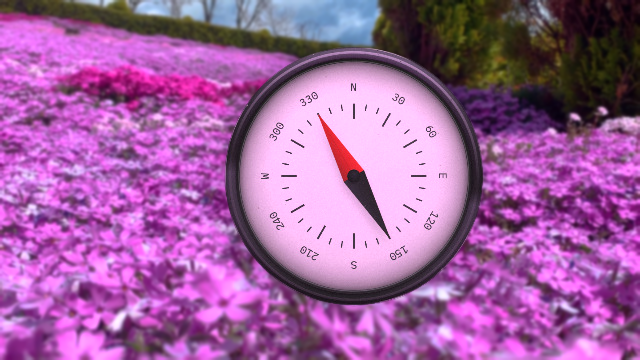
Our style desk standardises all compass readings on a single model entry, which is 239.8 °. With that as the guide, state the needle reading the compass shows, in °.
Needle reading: 330 °
